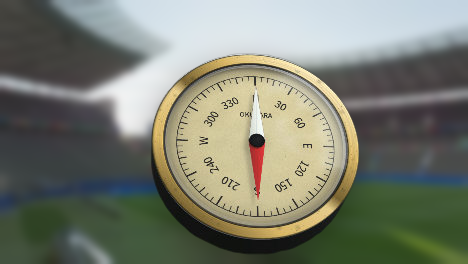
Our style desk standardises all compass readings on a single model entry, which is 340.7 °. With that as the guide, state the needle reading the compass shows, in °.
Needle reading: 180 °
